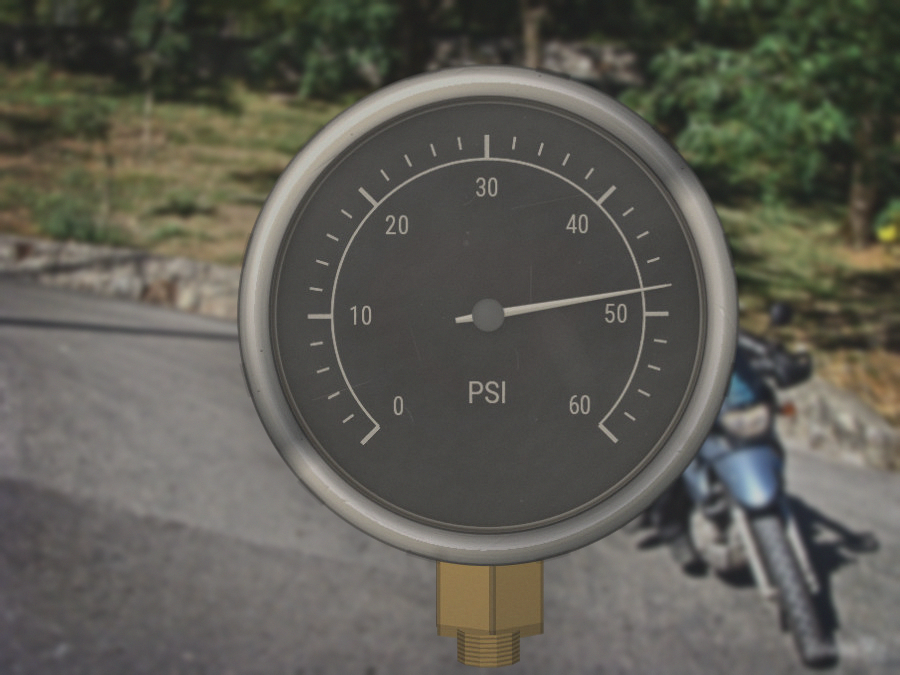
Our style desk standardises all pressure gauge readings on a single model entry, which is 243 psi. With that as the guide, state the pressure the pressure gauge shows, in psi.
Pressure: 48 psi
